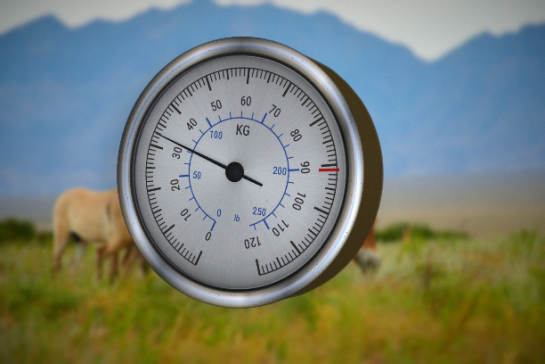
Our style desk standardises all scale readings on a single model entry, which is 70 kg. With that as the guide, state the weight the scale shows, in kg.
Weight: 33 kg
